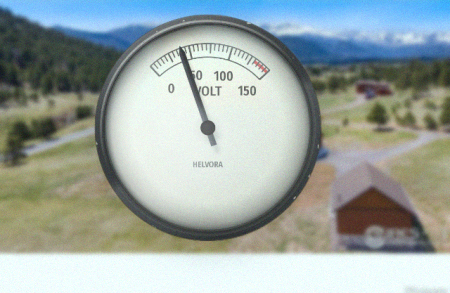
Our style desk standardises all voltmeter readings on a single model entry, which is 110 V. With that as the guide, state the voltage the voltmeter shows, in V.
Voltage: 40 V
